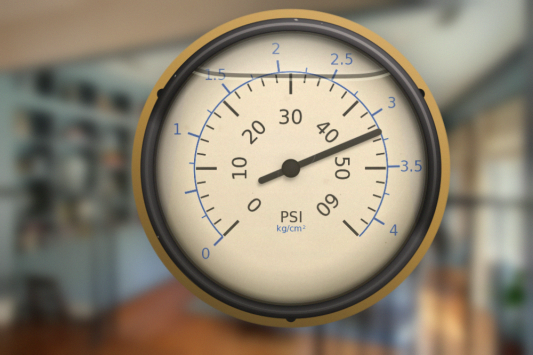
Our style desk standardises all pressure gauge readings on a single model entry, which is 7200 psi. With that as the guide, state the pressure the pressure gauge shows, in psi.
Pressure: 45 psi
